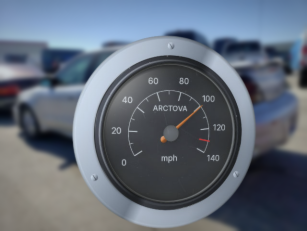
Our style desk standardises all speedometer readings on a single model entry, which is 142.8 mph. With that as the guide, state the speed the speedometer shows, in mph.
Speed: 100 mph
